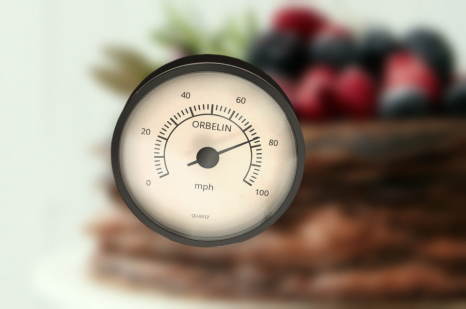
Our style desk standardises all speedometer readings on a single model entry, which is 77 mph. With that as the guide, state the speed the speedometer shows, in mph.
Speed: 76 mph
